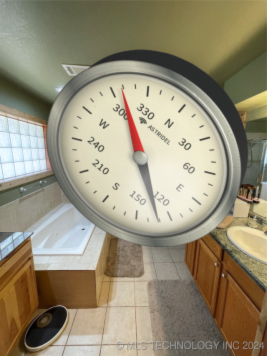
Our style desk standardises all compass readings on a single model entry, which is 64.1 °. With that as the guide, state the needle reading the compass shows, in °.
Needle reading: 310 °
